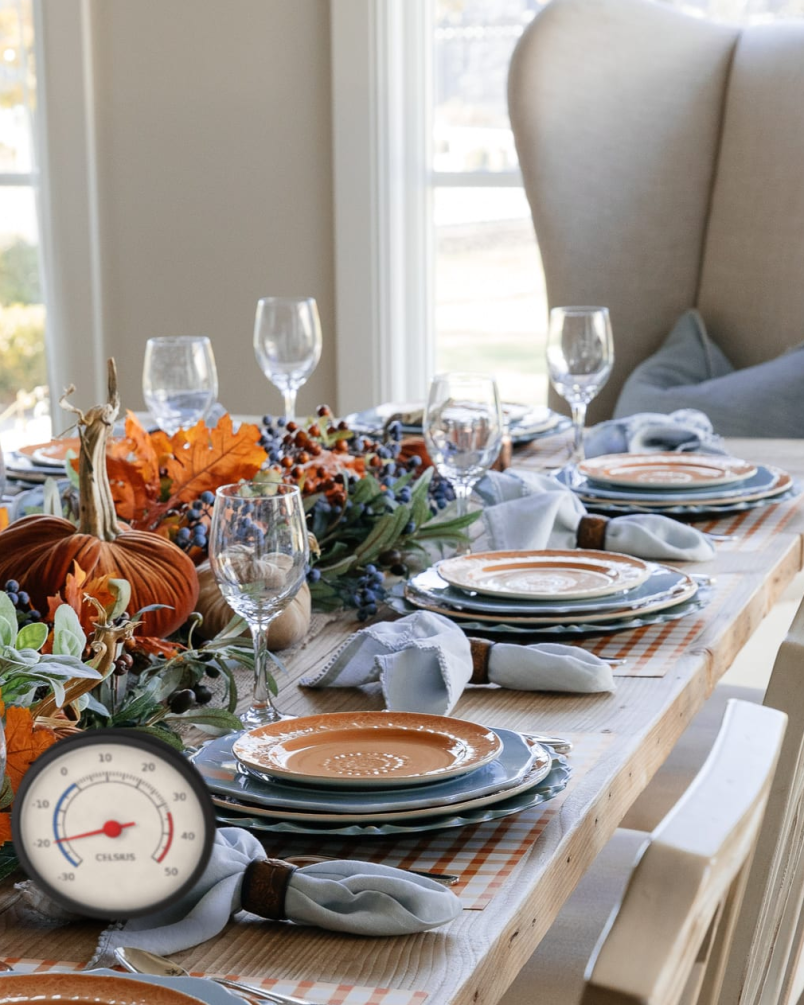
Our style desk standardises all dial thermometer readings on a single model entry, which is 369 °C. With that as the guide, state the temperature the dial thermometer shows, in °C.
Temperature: -20 °C
